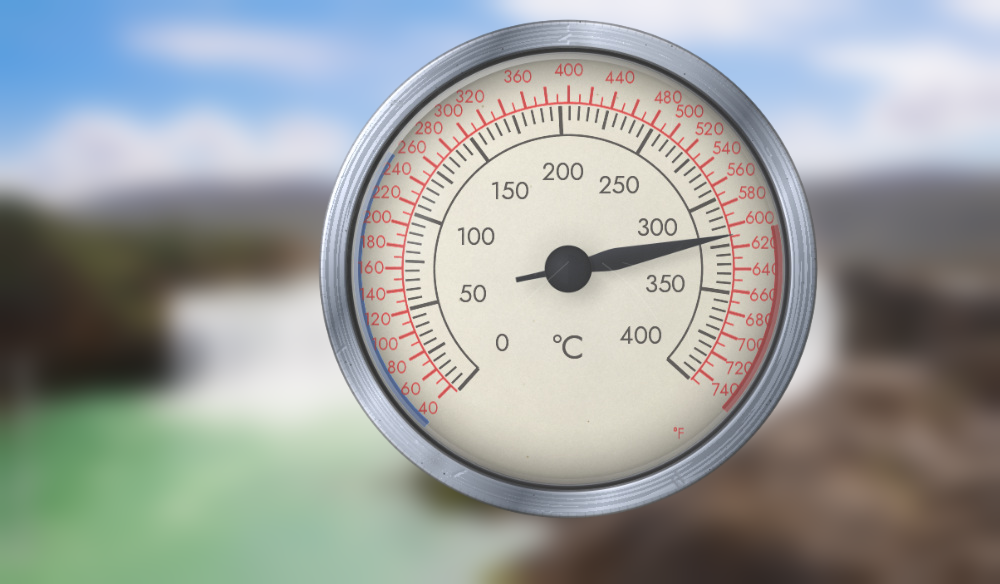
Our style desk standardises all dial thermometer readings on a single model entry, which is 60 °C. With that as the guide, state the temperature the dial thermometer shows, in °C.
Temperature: 320 °C
